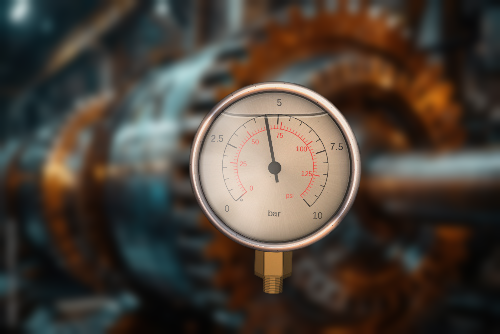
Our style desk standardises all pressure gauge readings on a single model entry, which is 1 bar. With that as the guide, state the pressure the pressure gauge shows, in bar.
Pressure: 4.5 bar
